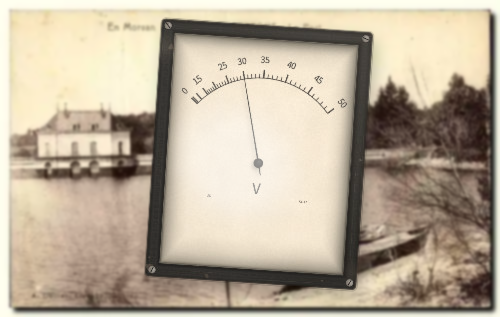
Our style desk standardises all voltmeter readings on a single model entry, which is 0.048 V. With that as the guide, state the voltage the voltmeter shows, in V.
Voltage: 30 V
